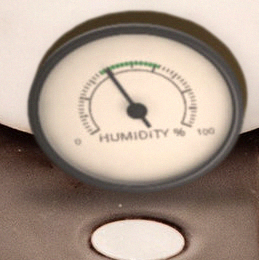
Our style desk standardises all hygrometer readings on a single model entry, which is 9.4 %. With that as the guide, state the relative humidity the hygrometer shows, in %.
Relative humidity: 40 %
